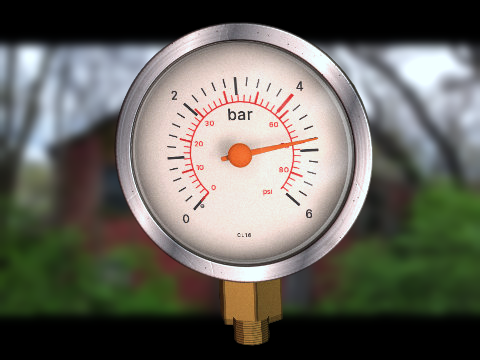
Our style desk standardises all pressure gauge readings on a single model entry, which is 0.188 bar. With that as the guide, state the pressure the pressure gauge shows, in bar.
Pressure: 4.8 bar
